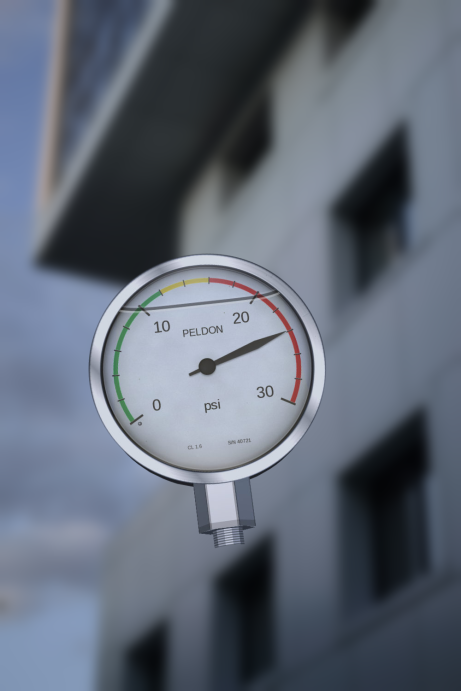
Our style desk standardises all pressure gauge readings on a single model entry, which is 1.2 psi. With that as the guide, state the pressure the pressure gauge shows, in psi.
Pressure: 24 psi
